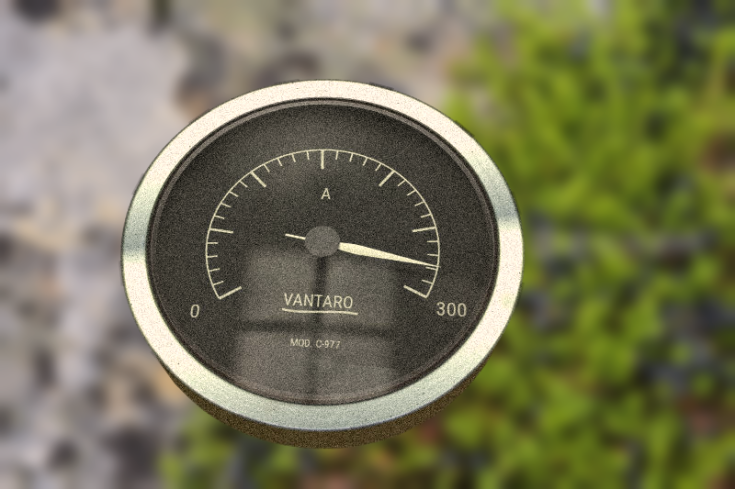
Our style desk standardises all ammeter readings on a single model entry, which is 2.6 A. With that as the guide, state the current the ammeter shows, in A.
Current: 280 A
